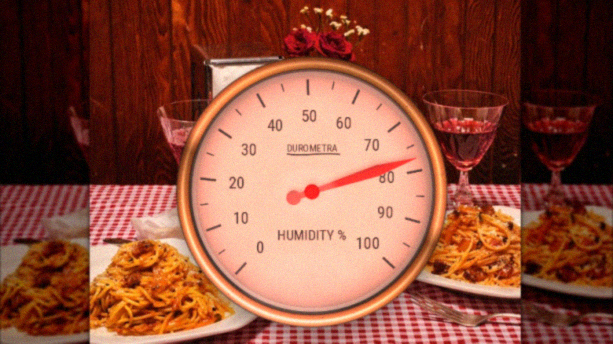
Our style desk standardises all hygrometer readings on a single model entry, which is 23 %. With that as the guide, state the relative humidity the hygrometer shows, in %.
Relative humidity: 77.5 %
